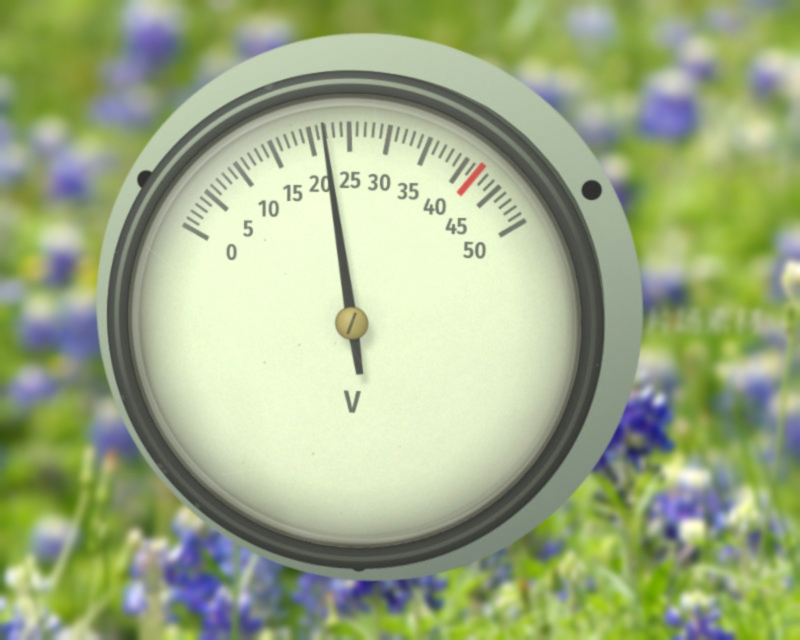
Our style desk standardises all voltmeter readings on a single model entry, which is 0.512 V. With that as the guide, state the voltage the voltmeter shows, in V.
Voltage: 22 V
